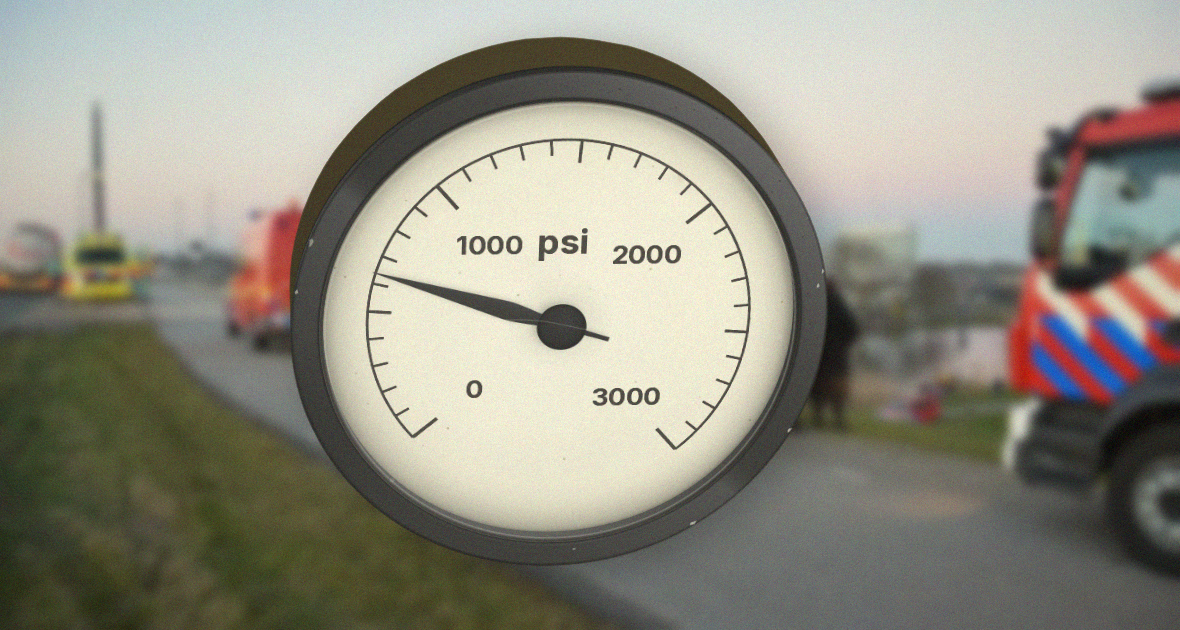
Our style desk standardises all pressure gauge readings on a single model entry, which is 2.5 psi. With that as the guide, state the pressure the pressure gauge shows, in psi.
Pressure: 650 psi
